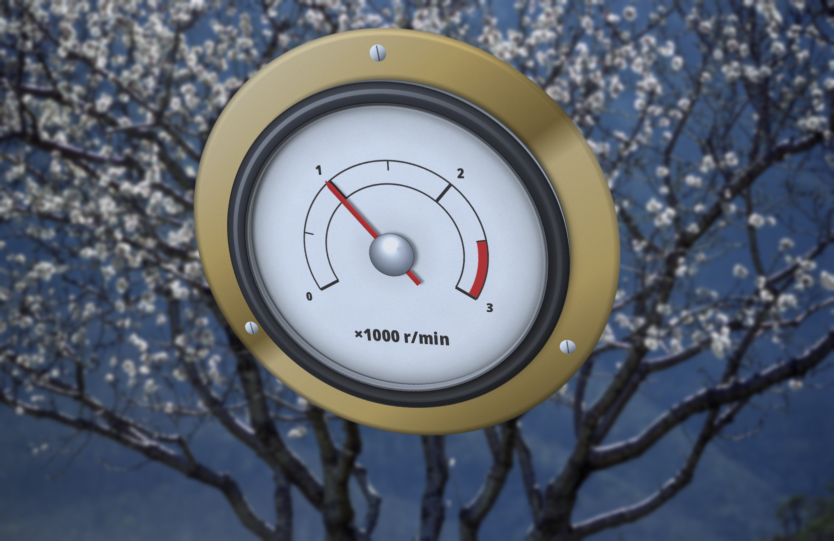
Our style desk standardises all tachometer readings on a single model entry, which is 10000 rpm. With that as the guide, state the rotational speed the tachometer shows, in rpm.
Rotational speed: 1000 rpm
